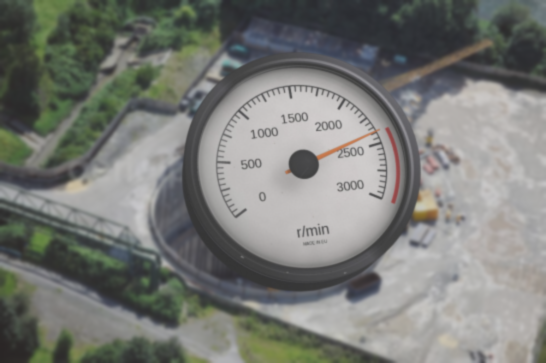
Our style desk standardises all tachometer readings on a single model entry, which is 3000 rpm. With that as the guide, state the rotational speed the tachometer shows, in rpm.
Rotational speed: 2400 rpm
